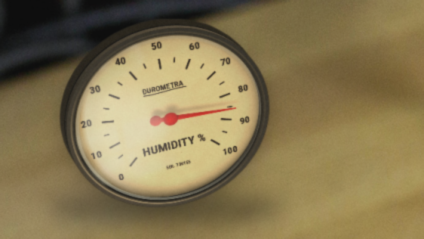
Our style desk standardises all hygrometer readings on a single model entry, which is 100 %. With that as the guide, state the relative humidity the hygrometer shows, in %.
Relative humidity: 85 %
